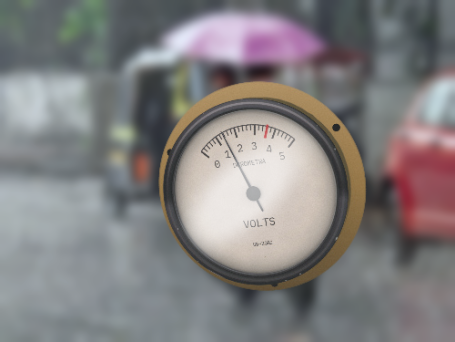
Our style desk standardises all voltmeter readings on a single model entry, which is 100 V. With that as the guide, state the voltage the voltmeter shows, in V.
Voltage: 1.4 V
